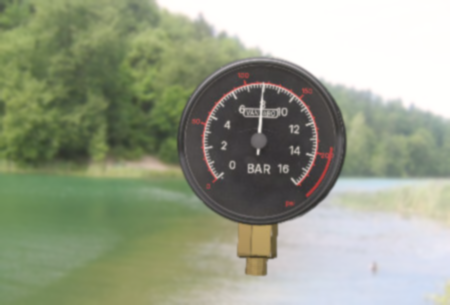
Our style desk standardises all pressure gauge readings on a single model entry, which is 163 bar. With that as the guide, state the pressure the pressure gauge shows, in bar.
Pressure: 8 bar
